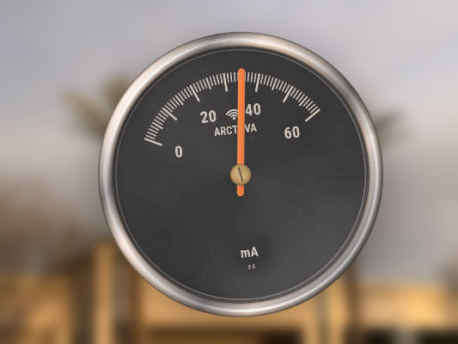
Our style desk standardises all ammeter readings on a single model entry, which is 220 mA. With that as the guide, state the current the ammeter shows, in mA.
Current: 35 mA
